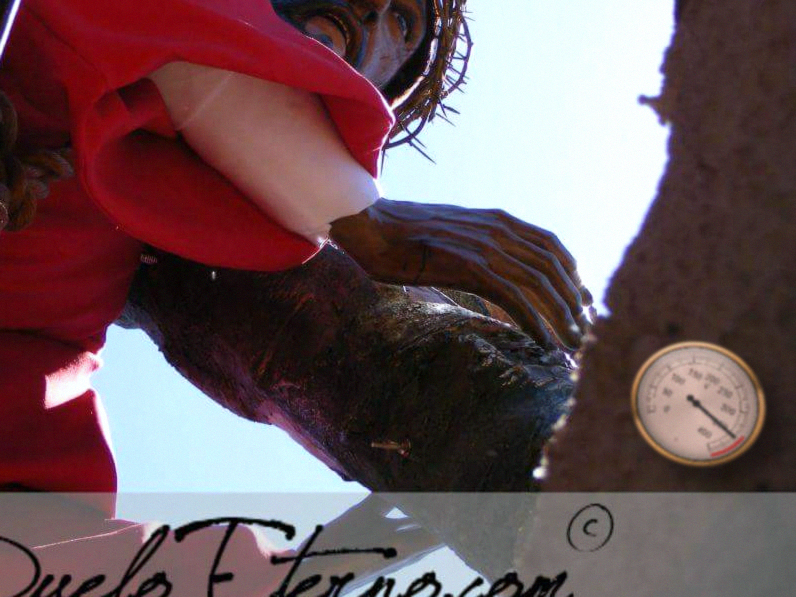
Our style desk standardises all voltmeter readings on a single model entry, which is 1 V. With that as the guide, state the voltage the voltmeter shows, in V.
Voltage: 350 V
